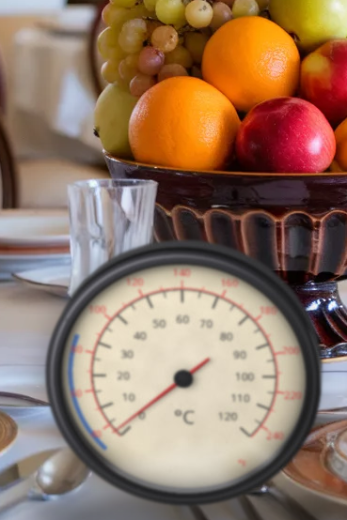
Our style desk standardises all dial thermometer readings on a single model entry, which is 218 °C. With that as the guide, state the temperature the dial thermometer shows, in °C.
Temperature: 2.5 °C
